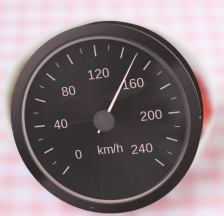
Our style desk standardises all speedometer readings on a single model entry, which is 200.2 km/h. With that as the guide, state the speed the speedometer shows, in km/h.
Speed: 150 km/h
